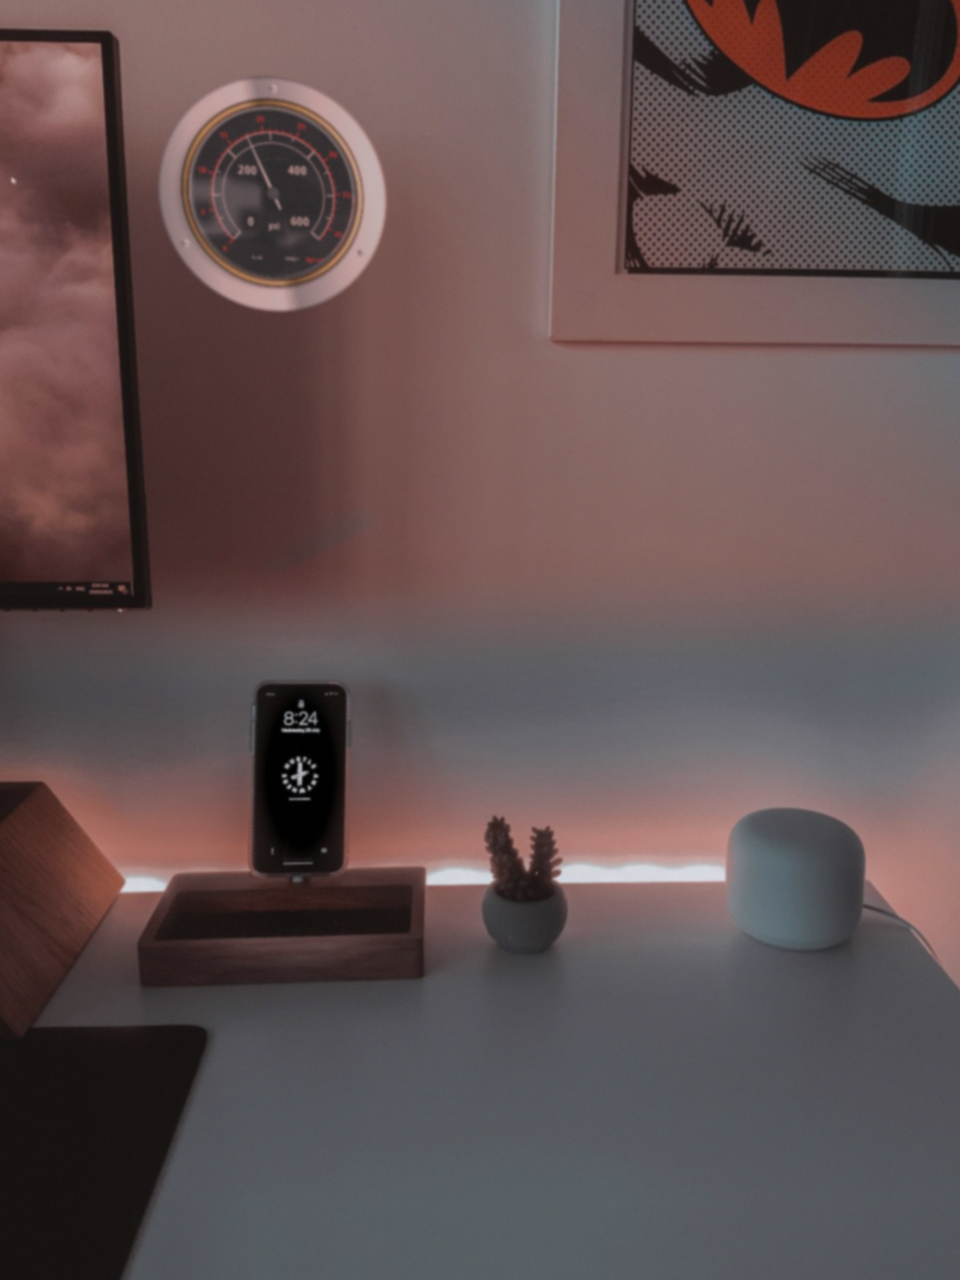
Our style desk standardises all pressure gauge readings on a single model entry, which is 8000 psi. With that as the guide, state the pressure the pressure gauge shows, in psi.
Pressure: 250 psi
